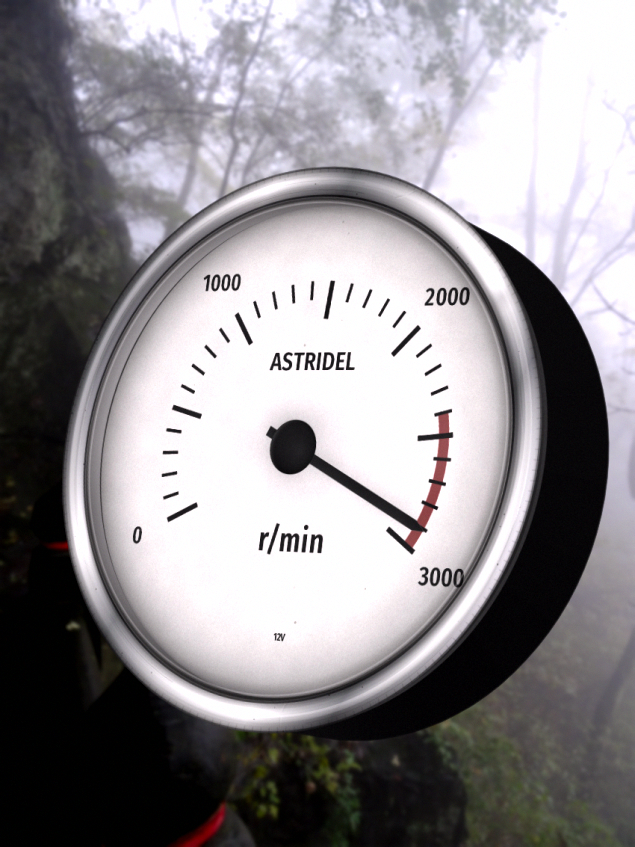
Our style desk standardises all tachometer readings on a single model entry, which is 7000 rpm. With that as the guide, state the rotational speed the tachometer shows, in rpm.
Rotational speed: 2900 rpm
